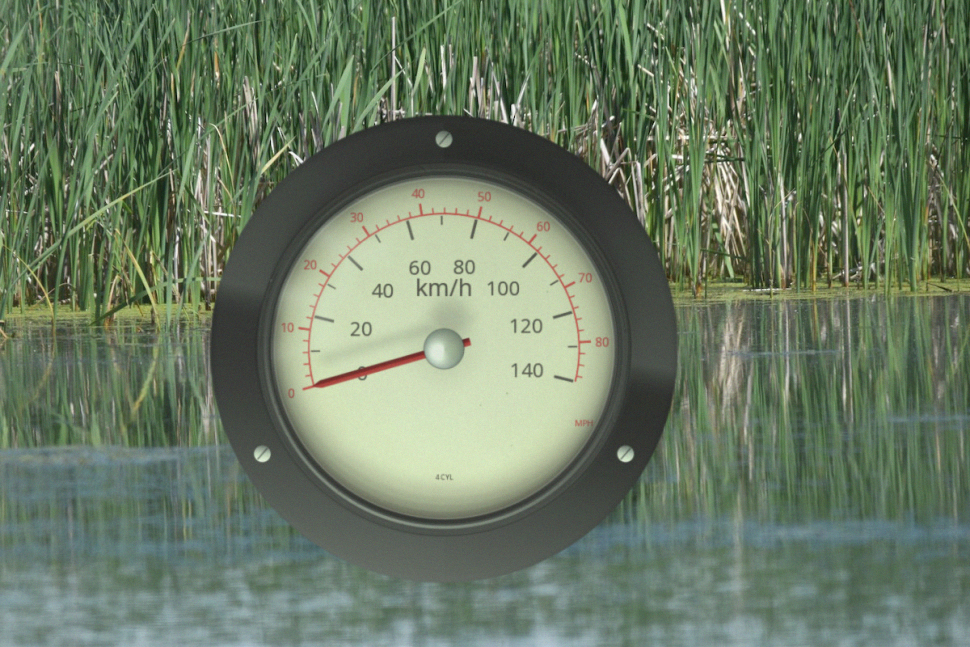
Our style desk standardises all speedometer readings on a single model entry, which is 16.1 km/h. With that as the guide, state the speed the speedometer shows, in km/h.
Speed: 0 km/h
